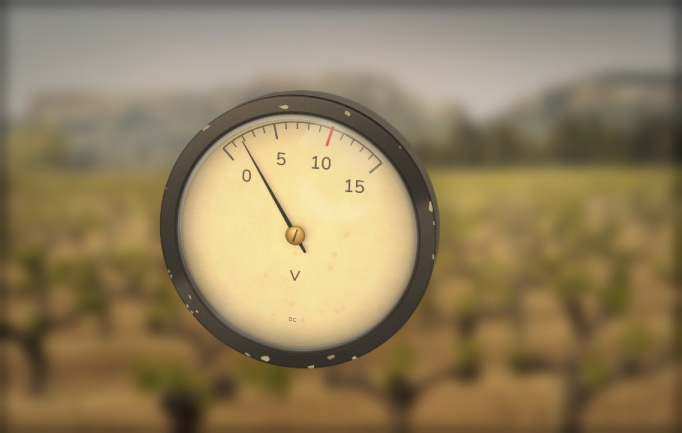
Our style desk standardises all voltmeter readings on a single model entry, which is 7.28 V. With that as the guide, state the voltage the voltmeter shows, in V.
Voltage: 2 V
